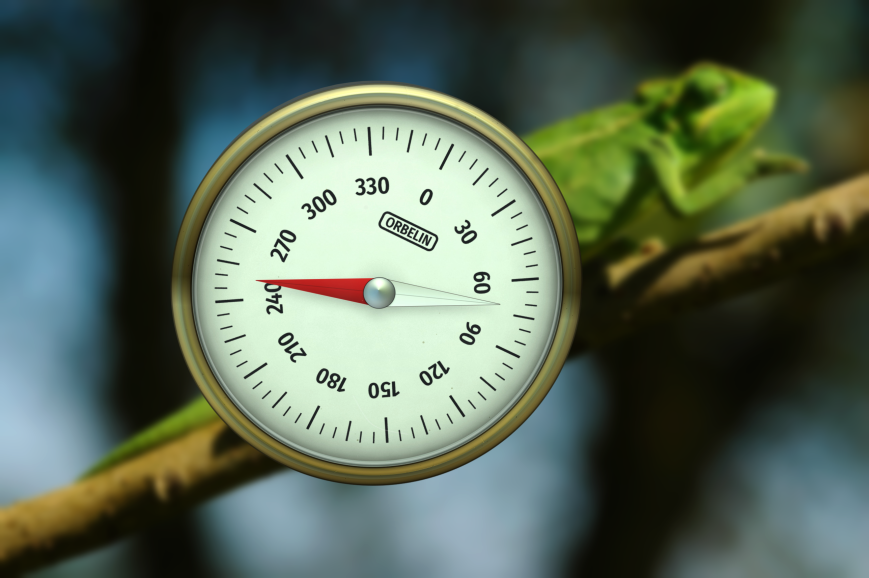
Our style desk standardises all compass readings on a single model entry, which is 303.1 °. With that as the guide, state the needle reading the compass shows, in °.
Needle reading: 250 °
